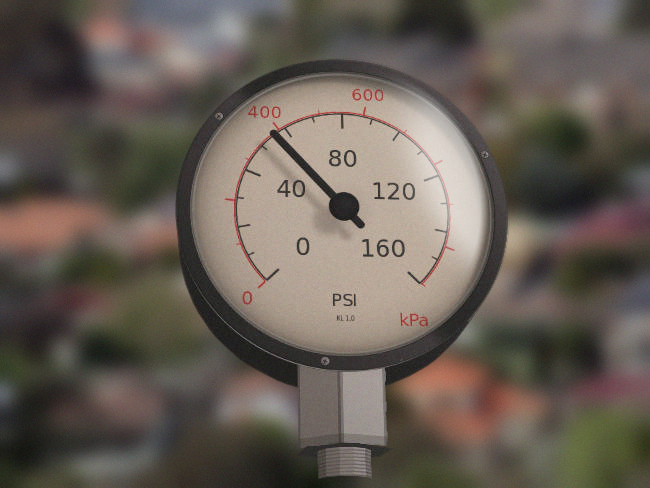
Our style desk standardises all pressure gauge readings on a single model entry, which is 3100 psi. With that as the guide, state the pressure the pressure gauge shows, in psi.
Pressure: 55 psi
